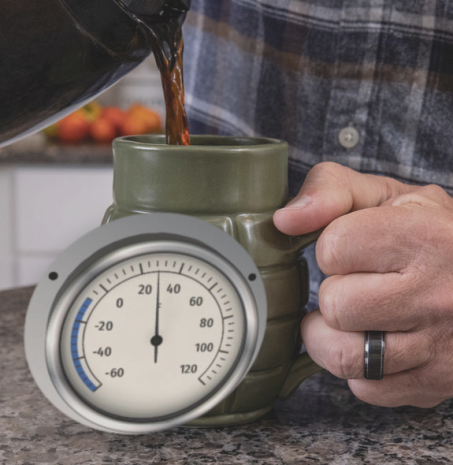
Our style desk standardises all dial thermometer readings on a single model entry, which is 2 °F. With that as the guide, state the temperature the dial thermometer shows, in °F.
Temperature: 28 °F
